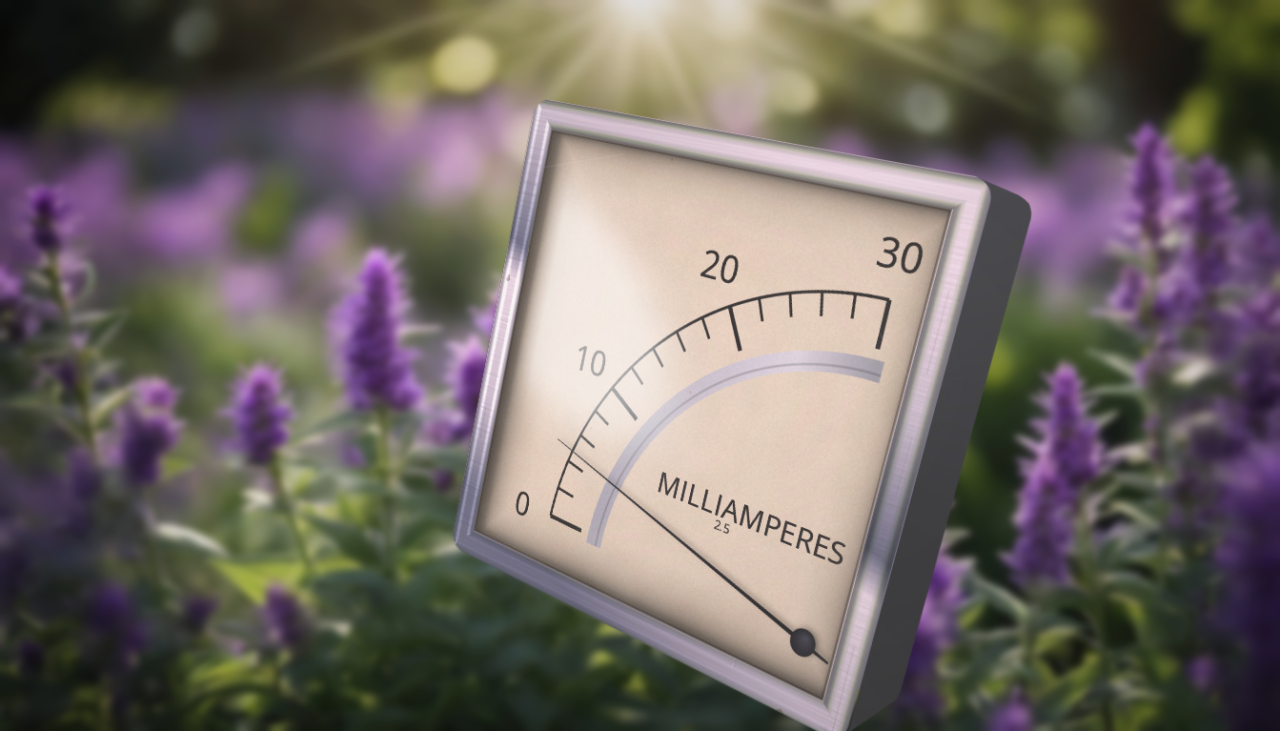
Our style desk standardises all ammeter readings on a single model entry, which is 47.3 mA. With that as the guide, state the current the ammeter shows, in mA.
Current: 5 mA
